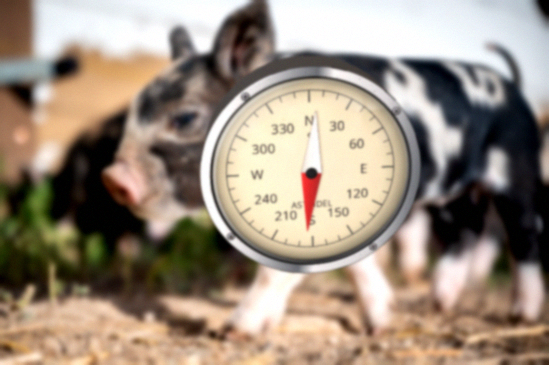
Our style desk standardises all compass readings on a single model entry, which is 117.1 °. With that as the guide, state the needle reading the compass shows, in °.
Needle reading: 185 °
